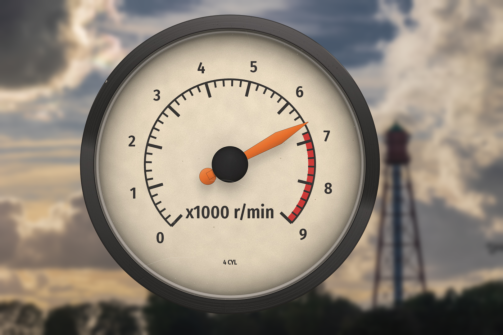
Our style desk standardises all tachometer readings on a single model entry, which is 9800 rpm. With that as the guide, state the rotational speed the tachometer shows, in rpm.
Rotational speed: 6600 rpm
